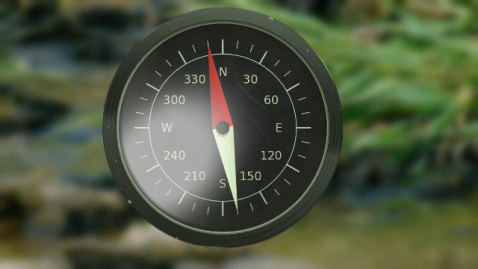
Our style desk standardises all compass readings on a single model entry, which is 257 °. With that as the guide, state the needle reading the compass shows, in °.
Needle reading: 350 °
